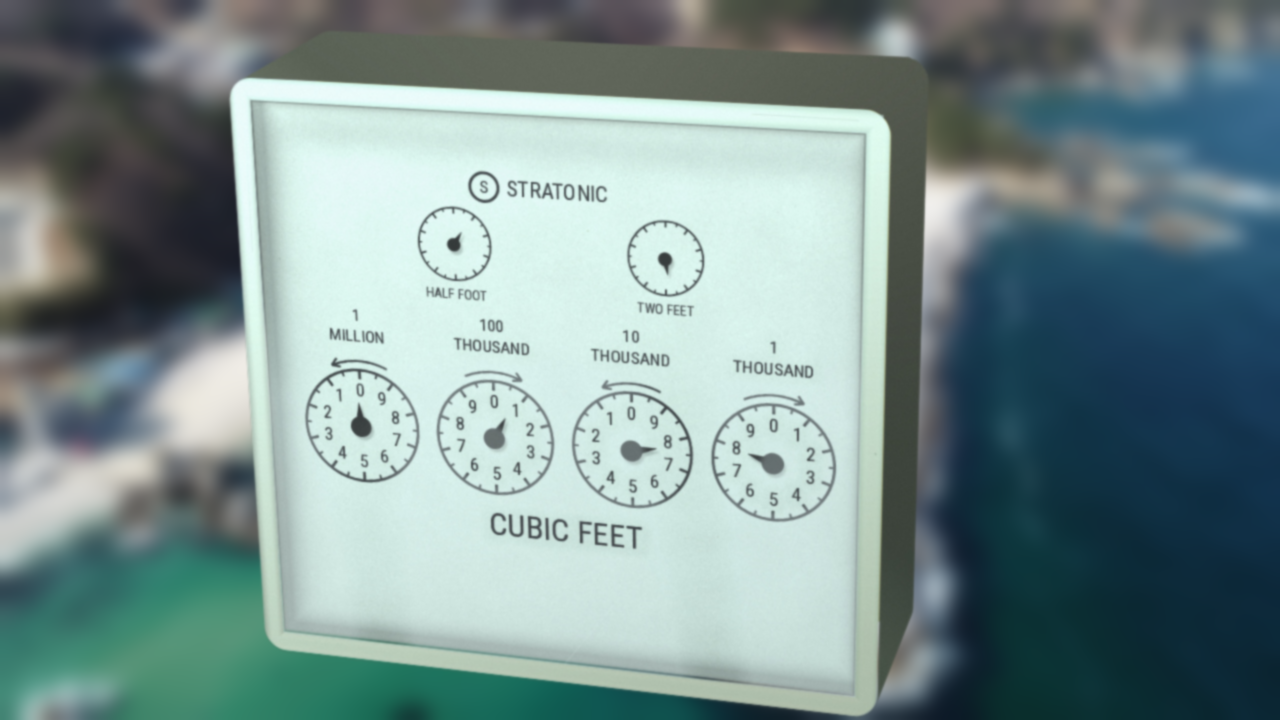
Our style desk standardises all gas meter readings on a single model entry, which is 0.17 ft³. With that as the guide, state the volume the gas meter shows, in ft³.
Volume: 7800 ft³
